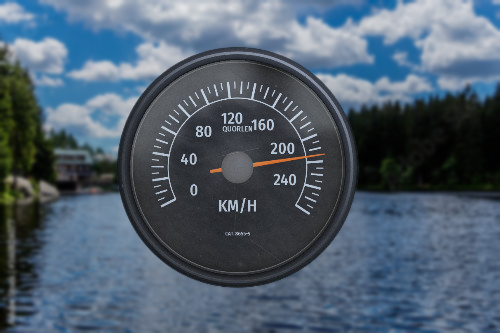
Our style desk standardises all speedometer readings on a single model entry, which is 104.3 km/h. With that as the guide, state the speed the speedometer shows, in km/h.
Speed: 215 km/h
